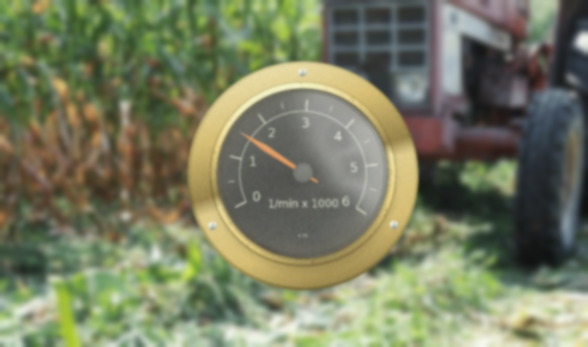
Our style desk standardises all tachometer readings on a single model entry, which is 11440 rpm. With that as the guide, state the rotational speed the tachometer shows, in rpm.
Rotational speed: 1500 rpm
